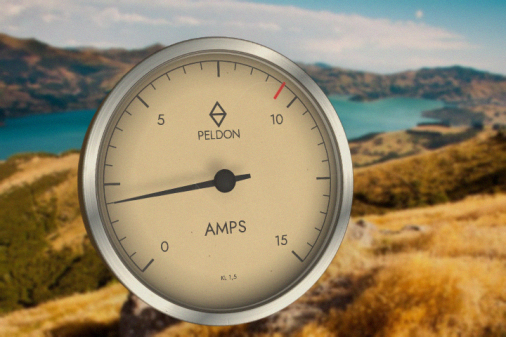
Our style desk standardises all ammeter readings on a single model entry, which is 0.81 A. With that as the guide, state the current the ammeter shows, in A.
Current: 2 A
